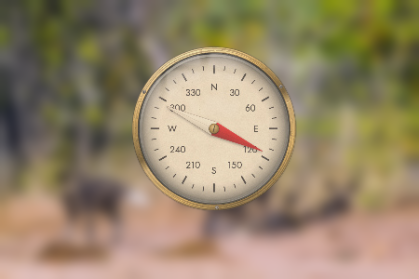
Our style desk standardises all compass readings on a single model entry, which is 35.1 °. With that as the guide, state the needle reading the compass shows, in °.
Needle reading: 115 °
